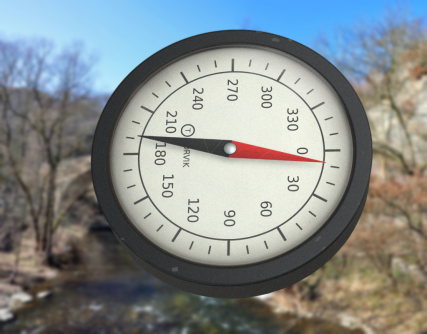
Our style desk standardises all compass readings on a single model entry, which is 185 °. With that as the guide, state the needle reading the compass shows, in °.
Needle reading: 10 °
